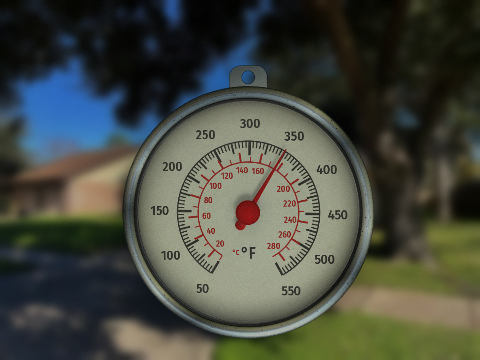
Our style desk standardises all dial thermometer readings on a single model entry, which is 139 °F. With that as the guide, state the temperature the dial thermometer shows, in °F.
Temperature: 350 °F
